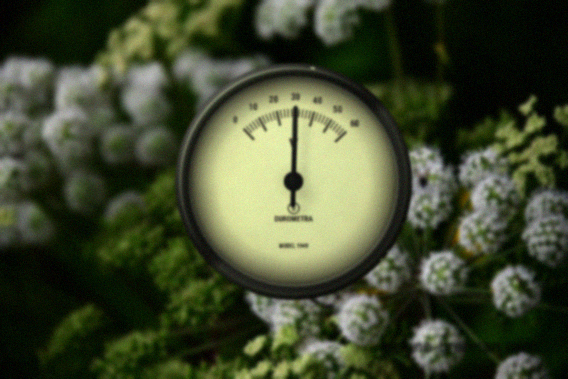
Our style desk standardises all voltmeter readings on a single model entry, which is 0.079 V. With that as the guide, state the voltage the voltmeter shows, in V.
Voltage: 30 V
